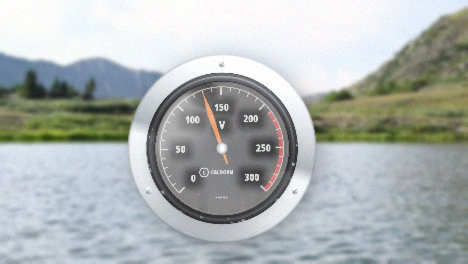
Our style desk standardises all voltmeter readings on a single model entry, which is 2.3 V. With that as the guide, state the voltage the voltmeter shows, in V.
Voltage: 130 V
